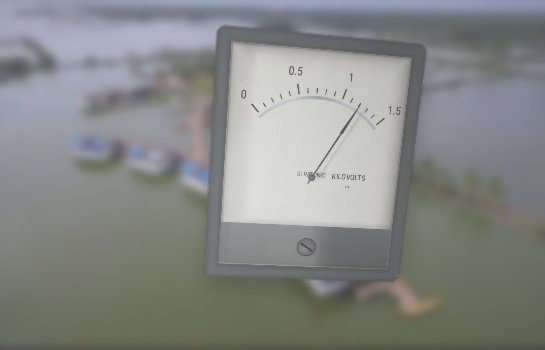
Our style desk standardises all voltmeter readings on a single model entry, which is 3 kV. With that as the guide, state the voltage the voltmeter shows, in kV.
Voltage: 1.2 kV
